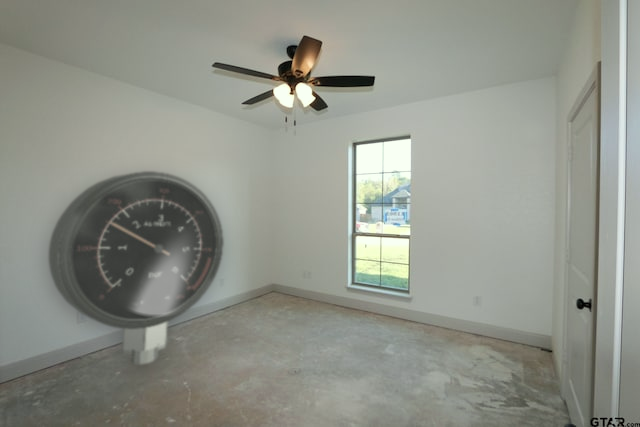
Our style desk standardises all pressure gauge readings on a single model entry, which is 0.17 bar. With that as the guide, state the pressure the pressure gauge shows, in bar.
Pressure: 1.6 bar
